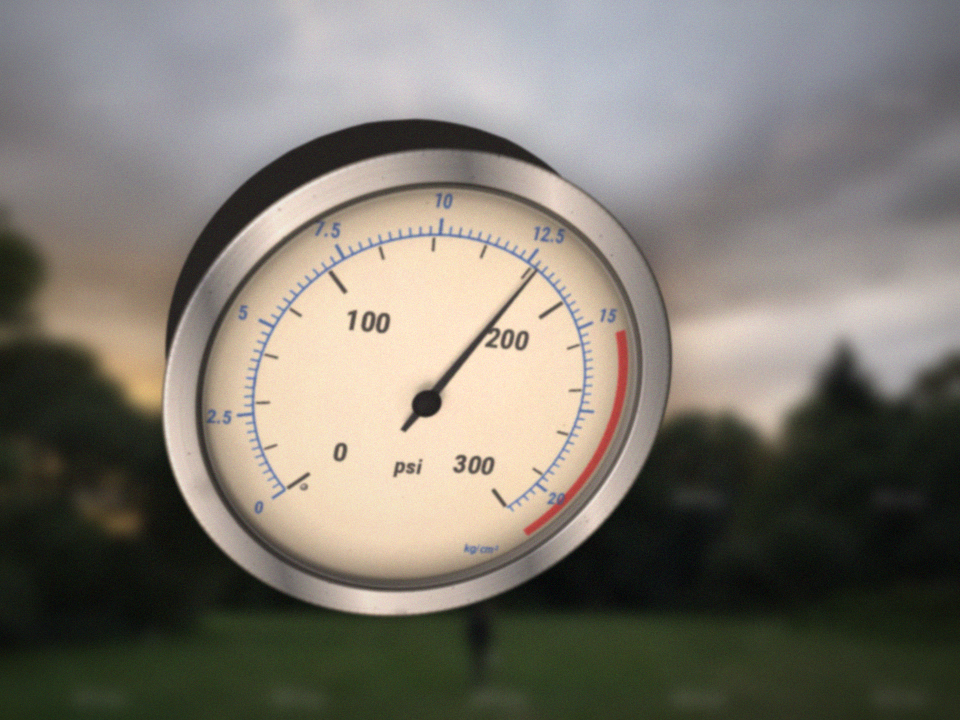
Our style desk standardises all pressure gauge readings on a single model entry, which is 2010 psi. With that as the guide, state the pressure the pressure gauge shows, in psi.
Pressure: 180 psi
